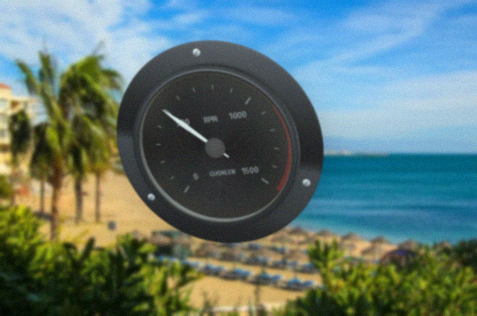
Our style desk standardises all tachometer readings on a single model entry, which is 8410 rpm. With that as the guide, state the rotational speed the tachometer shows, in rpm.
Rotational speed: 500 rpm
